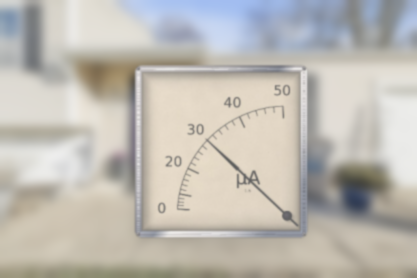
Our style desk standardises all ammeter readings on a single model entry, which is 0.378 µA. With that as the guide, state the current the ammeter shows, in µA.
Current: 30 µA
